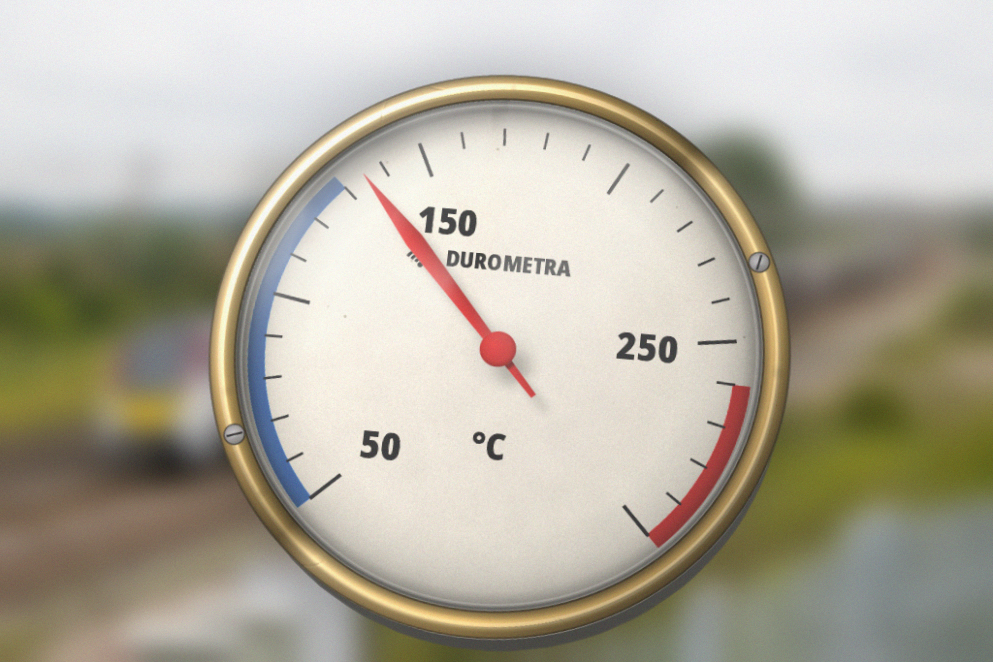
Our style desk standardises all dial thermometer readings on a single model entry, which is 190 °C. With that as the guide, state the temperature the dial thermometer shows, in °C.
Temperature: 135 °C
